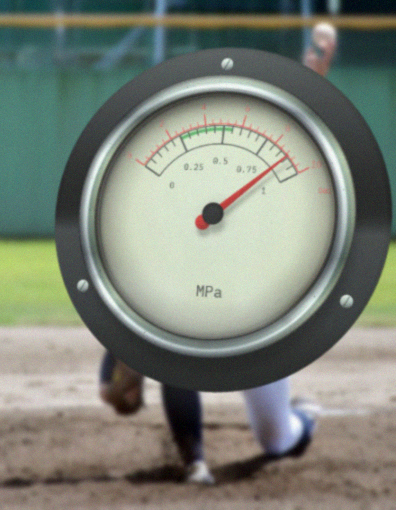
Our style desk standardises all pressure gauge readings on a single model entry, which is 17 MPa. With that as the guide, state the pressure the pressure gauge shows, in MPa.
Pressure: 0.9 MPa
